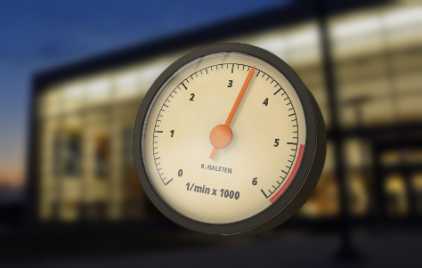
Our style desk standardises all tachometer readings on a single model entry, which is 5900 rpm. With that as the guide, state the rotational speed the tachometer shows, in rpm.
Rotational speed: 3400 rpm
